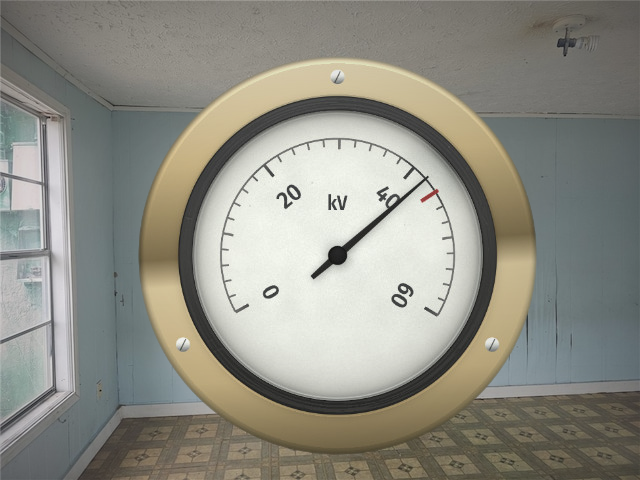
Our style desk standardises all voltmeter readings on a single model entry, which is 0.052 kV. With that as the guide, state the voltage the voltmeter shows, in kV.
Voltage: 42 kV
